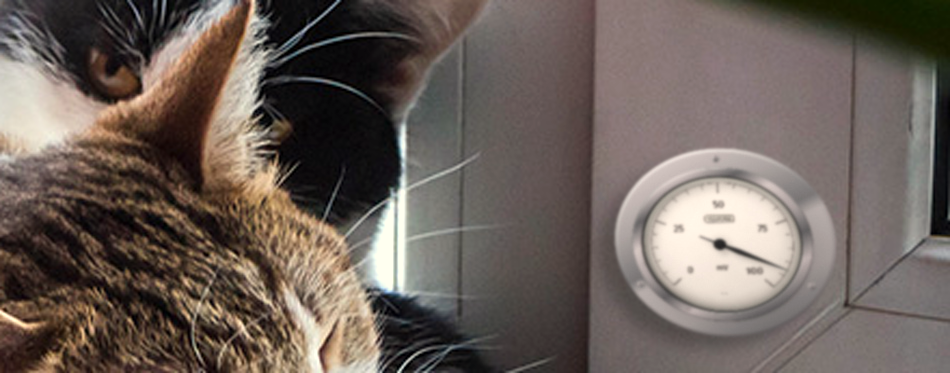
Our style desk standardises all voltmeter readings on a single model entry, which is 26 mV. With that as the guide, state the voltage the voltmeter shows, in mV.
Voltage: 92.5 mV
